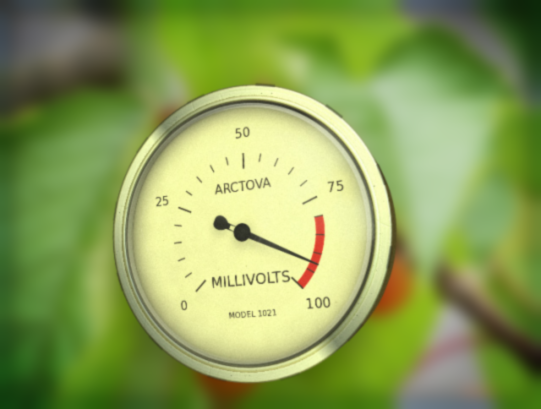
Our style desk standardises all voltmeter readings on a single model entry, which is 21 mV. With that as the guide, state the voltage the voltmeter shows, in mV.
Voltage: 92.5 mV
